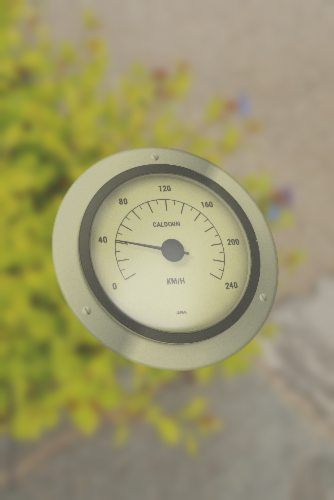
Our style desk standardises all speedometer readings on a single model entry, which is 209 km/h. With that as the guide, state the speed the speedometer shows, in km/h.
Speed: 40 km/h
